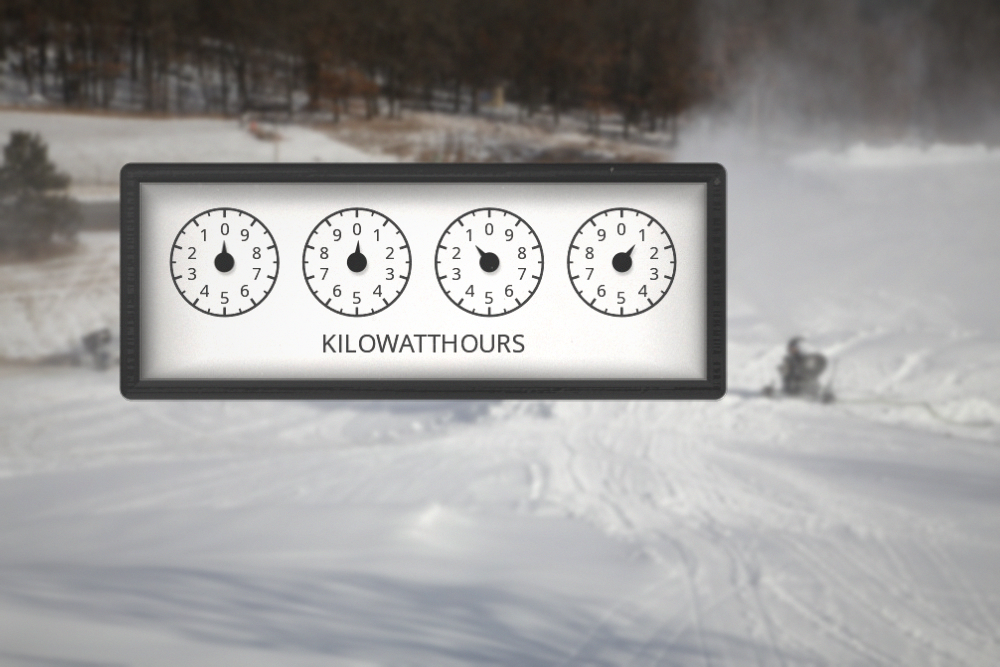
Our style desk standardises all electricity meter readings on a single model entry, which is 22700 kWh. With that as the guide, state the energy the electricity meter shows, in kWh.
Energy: 11 kWh
